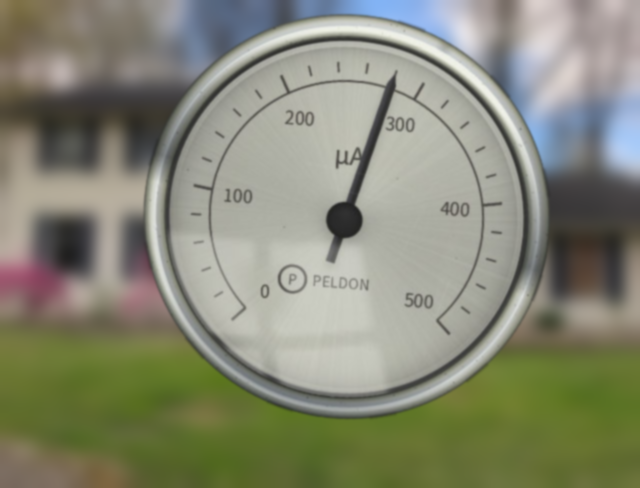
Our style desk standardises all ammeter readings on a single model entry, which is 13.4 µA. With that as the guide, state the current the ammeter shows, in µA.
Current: 280 µA
